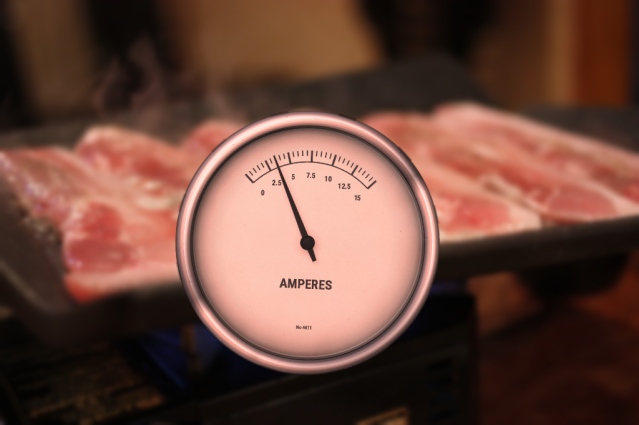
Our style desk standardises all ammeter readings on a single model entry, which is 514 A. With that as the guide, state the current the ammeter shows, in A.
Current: 3.5 A
